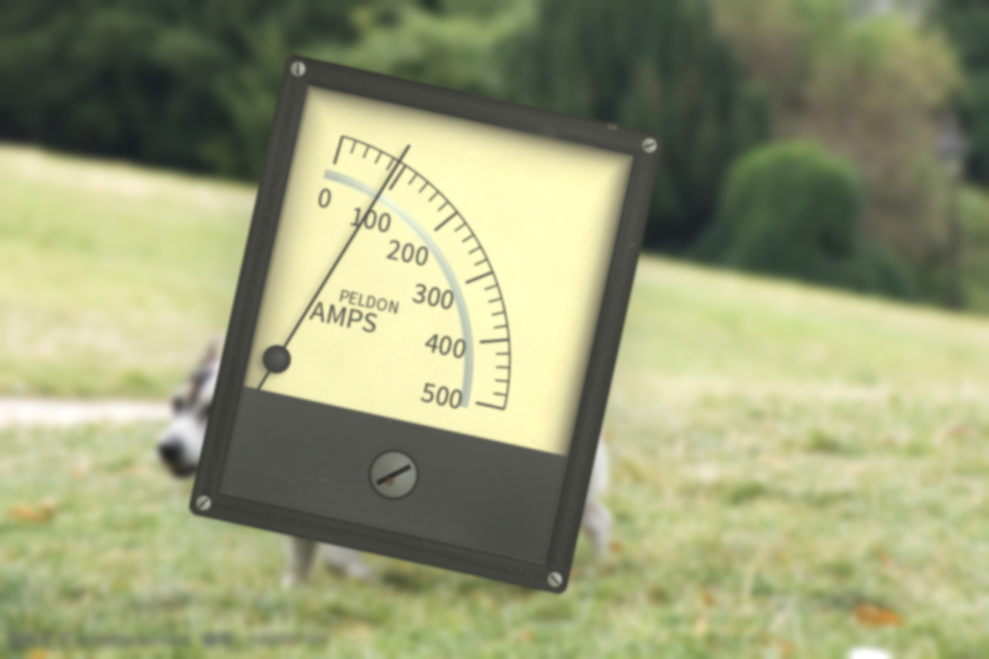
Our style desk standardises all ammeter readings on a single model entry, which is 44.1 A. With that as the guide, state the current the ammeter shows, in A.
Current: 90 A
